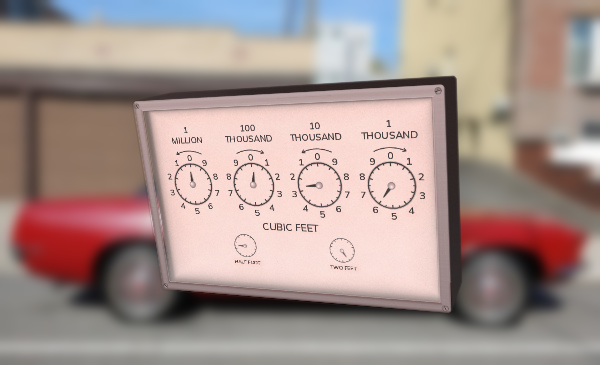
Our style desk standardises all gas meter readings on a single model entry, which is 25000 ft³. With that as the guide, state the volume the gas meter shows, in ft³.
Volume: 2600 ft³
